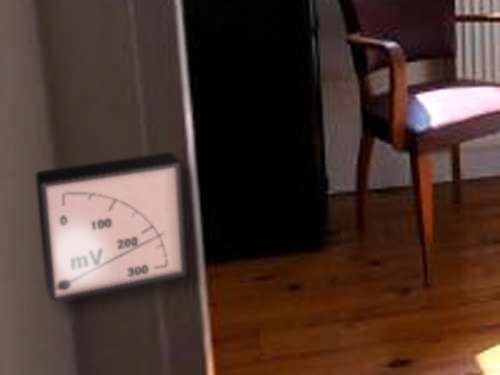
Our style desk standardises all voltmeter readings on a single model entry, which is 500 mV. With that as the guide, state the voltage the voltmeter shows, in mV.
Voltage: 225 mV
